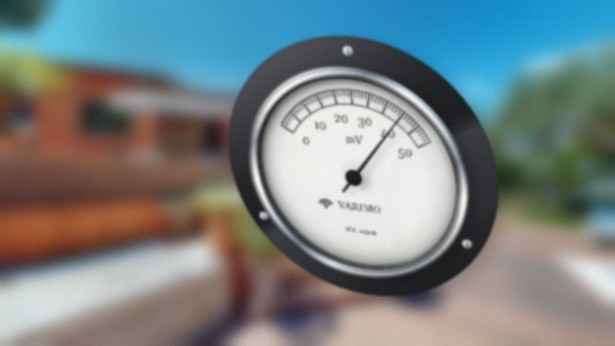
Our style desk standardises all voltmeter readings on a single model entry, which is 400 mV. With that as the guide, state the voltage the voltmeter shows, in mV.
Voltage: 40 mV
